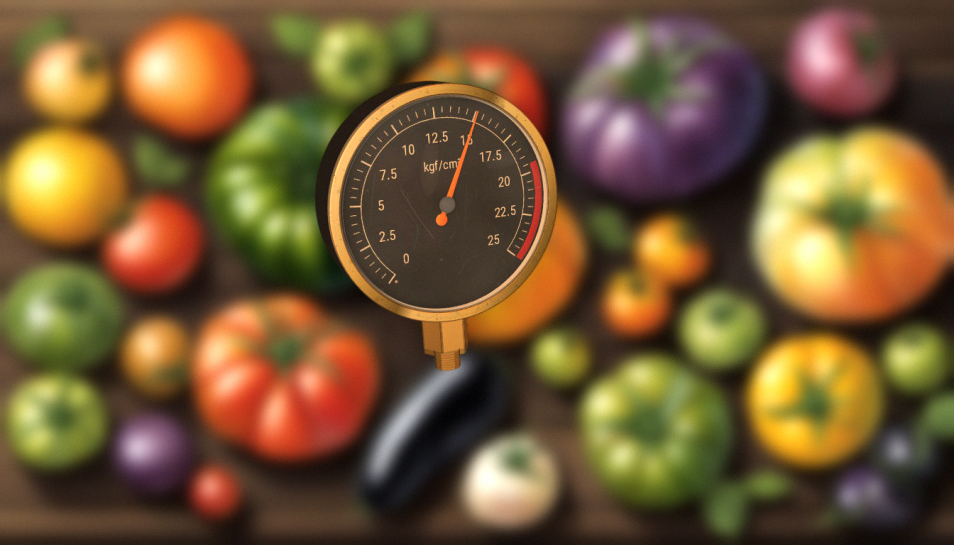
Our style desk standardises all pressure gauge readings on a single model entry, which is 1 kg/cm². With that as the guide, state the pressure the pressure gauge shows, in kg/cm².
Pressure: 15 kg/cm²
